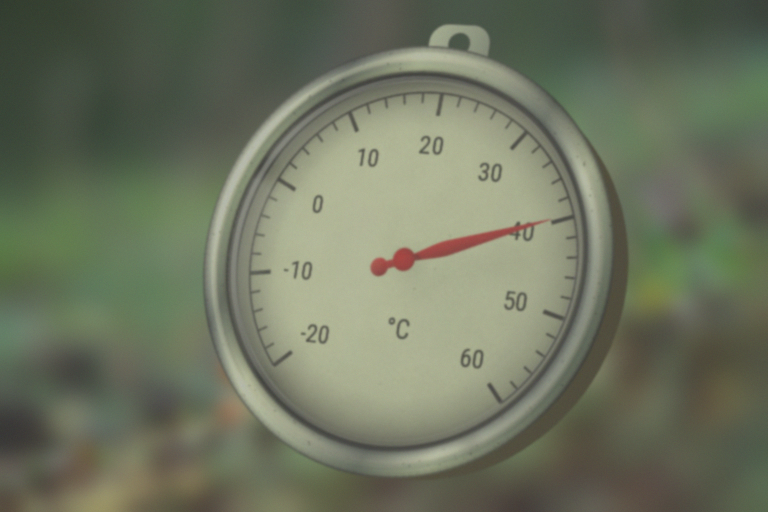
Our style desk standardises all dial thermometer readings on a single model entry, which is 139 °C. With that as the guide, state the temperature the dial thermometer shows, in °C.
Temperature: 40 °C
